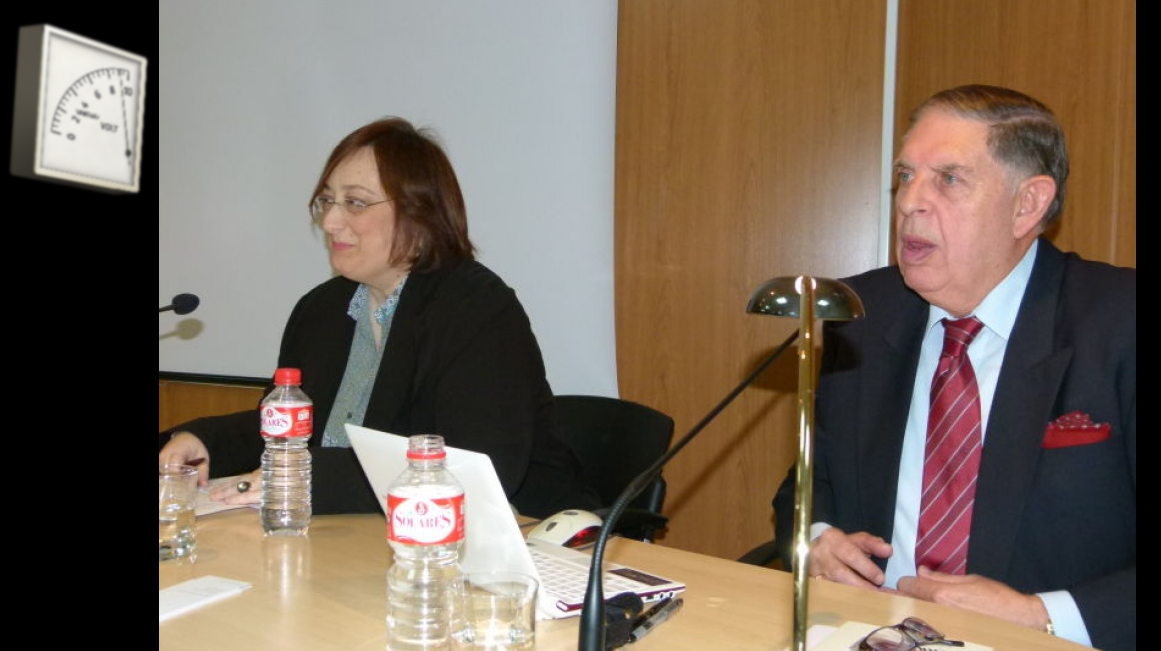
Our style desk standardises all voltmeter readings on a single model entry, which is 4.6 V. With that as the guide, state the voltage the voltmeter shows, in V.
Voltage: 9 V
